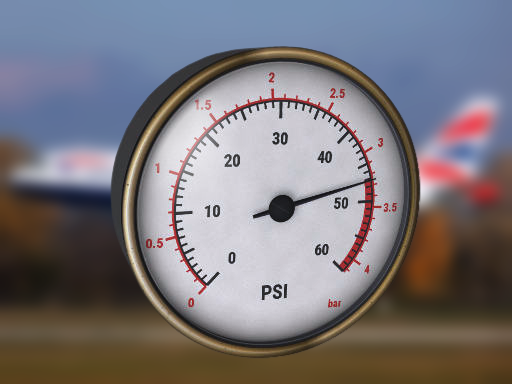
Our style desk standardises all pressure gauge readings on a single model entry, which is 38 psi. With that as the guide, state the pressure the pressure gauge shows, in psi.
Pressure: 47 psi
